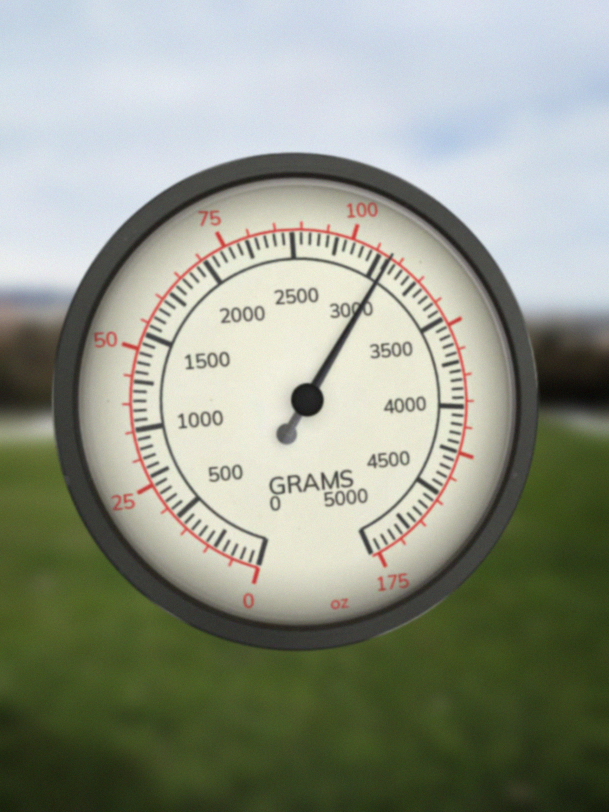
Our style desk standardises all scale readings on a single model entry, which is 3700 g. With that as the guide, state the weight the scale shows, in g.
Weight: 3050 g
